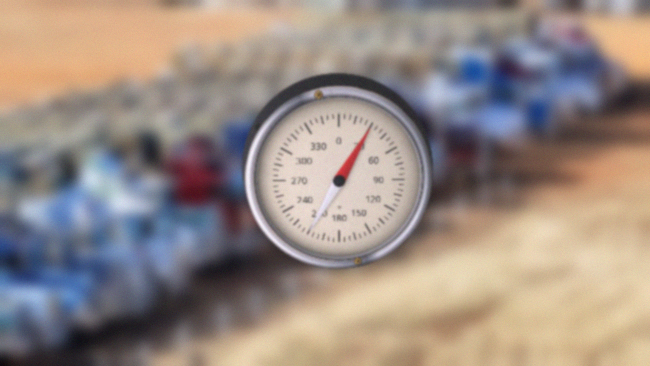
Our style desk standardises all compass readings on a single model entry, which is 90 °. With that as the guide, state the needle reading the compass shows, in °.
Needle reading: 30 °
